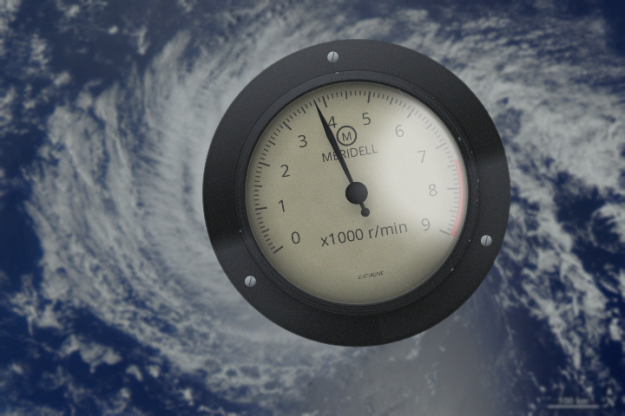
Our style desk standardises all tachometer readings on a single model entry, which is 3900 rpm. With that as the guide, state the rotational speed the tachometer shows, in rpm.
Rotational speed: 3800 rpm
